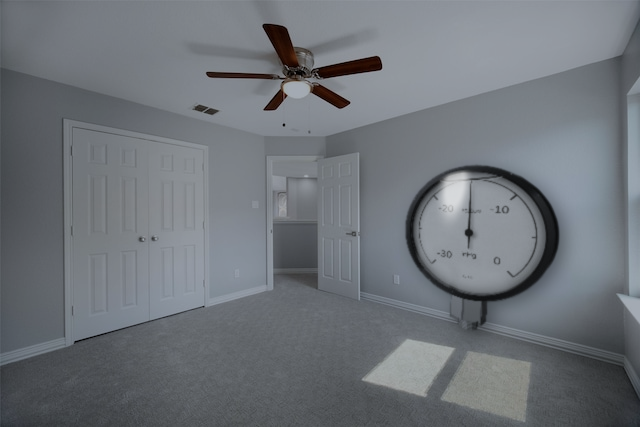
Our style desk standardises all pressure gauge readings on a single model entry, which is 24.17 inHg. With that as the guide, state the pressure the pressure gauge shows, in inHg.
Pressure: -15 inHg
